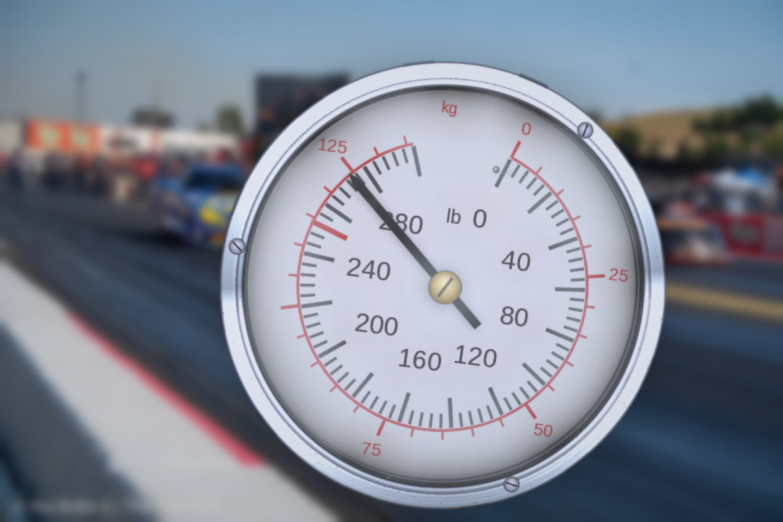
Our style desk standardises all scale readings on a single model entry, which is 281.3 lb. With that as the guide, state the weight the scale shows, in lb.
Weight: 274 lb
